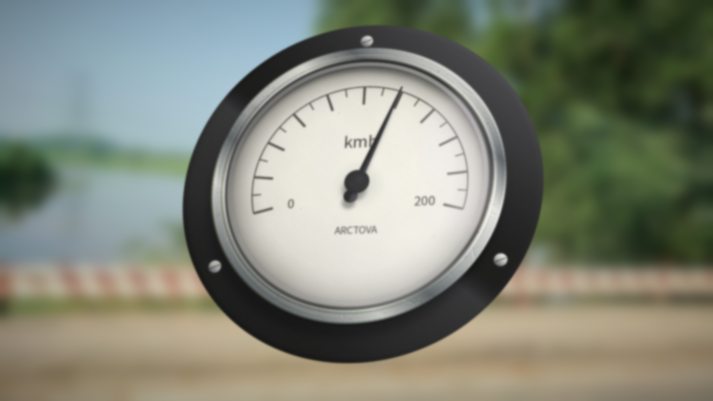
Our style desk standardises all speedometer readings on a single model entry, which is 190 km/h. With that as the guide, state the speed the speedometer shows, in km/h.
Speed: 120 km/h
